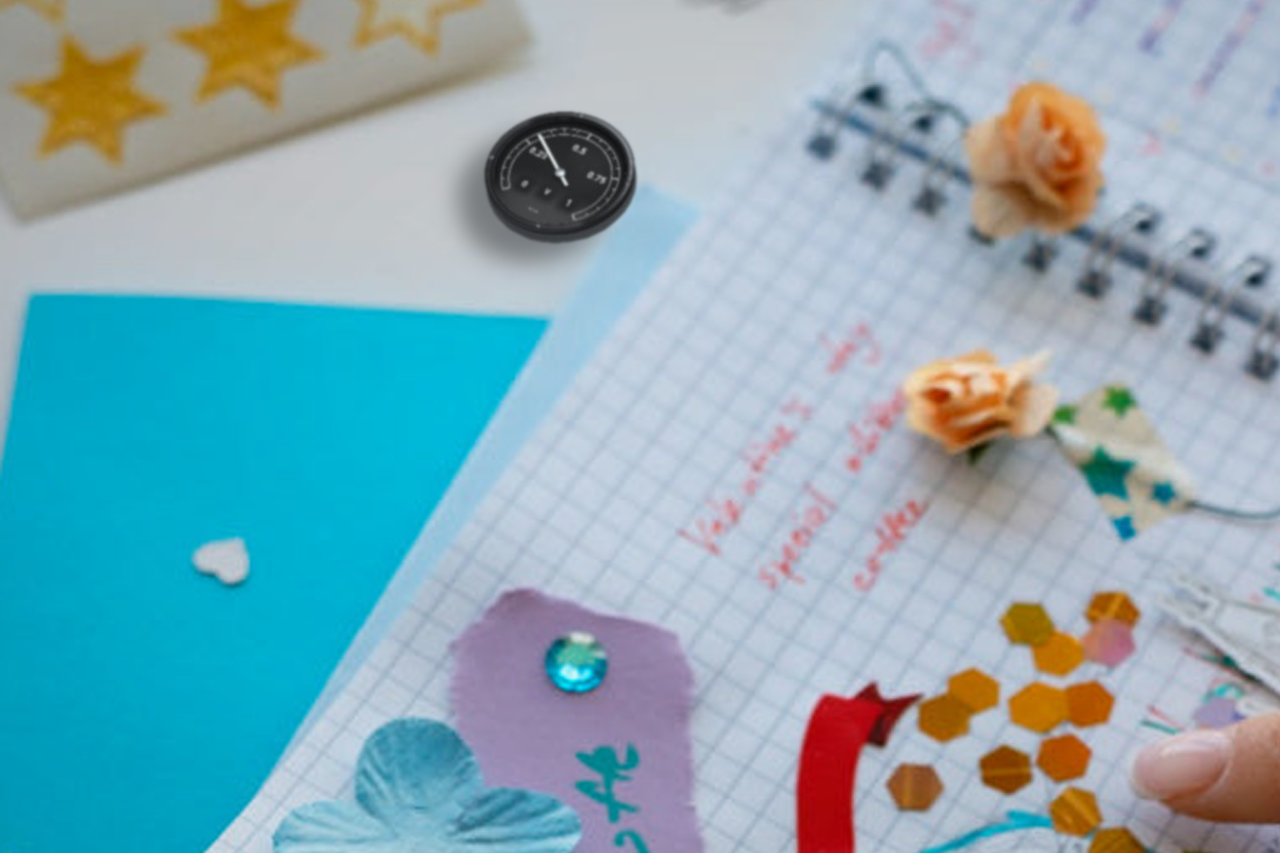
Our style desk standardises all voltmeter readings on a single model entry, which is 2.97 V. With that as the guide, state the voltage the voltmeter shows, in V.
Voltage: 0.3 V
